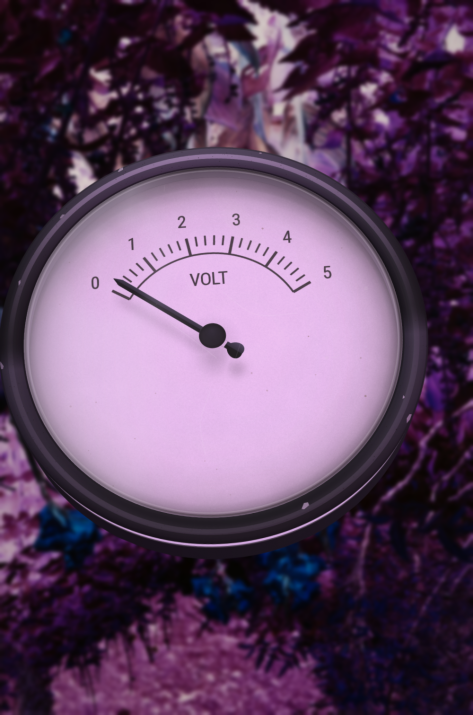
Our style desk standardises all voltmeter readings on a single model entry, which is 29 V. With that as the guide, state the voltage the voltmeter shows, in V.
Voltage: 0.2 V
